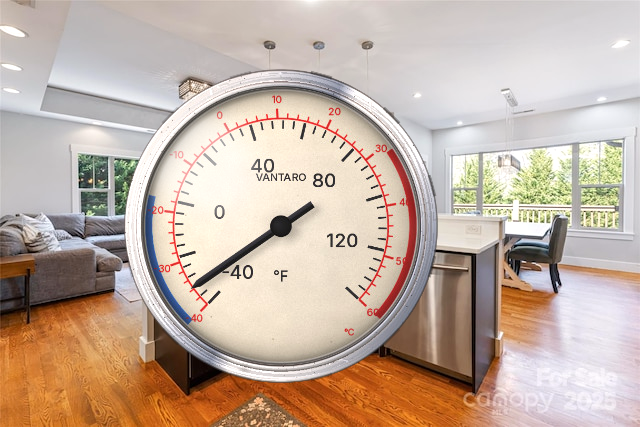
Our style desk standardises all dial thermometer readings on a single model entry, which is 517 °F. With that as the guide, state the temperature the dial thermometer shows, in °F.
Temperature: -32 °F
